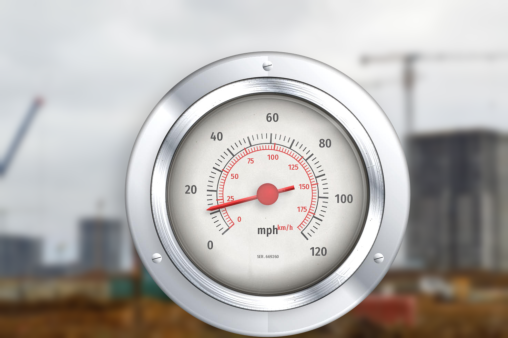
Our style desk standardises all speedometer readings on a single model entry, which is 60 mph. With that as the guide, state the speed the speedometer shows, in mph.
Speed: 12 mph
